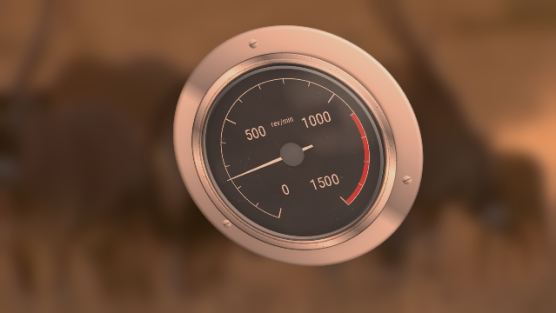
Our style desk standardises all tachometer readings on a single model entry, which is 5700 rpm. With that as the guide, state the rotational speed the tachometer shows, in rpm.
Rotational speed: 250 rpm
